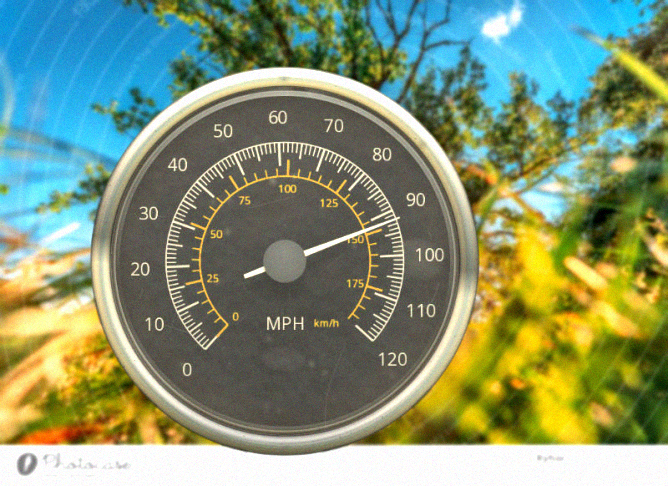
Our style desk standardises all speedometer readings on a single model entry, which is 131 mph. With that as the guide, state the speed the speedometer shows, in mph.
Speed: 92 mph
